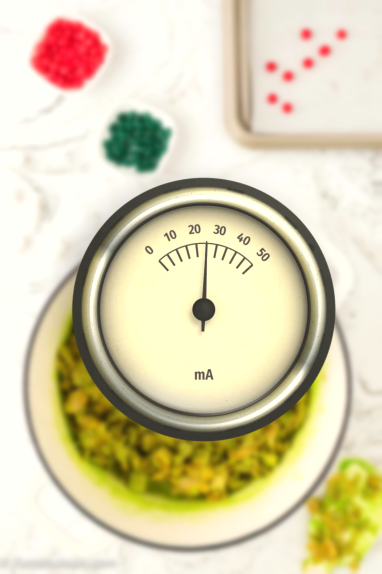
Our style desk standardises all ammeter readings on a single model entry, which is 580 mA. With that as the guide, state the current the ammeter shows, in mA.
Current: 25 mA
